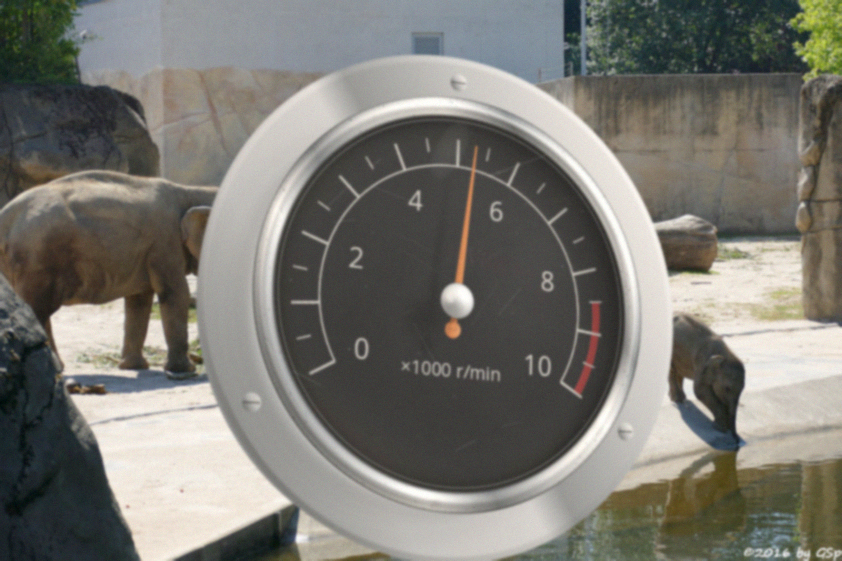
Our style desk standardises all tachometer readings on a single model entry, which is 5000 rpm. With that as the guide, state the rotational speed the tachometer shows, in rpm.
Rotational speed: 5250 rpm
